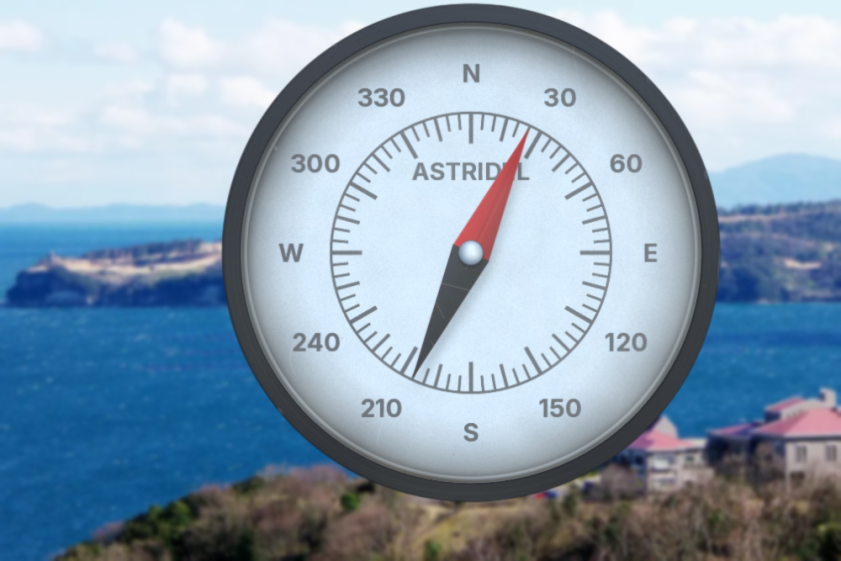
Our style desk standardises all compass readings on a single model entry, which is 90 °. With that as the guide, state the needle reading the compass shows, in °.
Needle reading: 25 °
